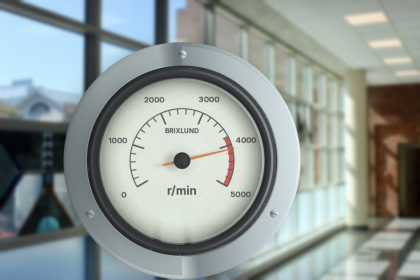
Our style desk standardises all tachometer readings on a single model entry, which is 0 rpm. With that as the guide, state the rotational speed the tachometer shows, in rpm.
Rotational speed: 4100 rpm
